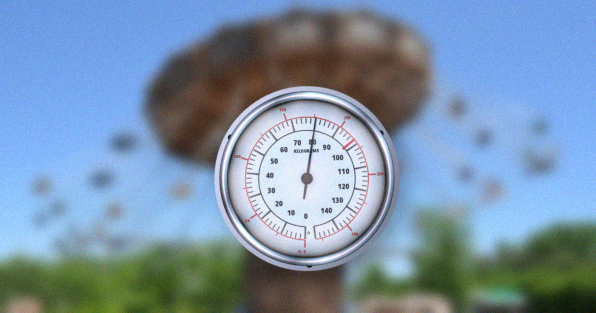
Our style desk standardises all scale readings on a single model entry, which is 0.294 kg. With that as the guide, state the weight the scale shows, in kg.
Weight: 80 kg
